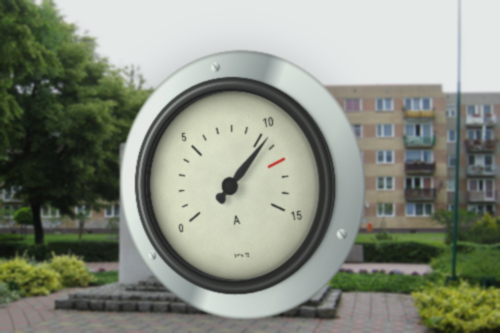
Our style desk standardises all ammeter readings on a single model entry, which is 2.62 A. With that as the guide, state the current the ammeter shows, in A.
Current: 10.5 A
